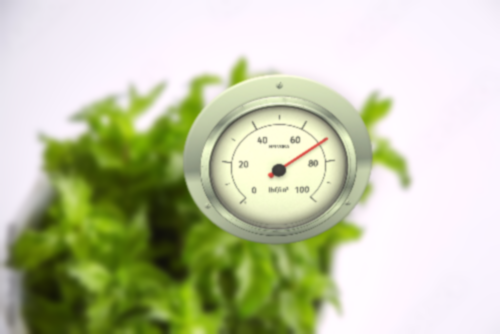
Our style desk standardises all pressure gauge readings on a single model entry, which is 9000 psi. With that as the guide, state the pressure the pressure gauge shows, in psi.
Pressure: 70 psi
